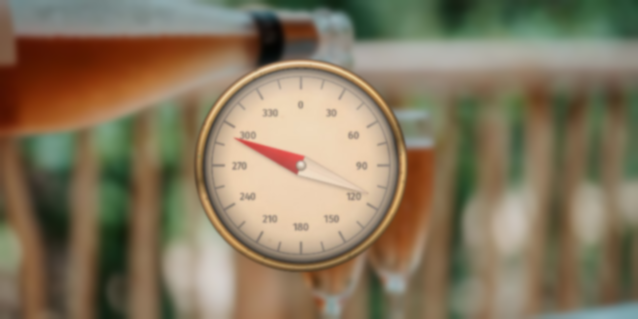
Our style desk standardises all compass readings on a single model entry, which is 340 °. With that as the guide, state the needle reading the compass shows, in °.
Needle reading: 292.5 °
